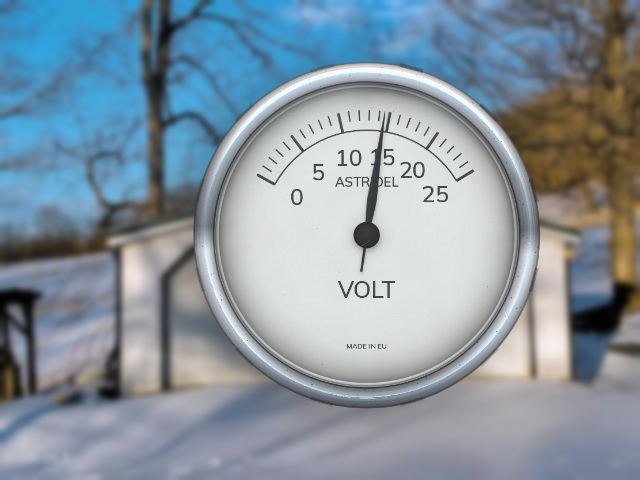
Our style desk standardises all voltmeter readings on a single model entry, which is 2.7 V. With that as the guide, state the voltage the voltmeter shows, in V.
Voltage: 14.5 V
